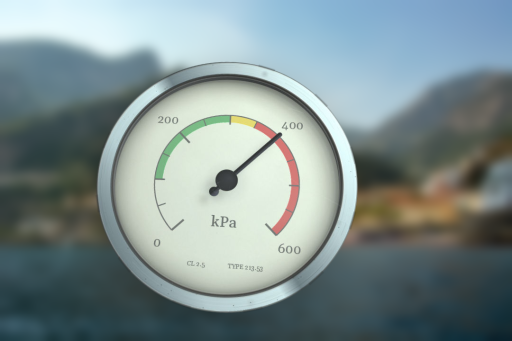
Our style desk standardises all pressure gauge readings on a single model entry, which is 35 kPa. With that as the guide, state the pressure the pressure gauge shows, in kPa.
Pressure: 400 kPa
